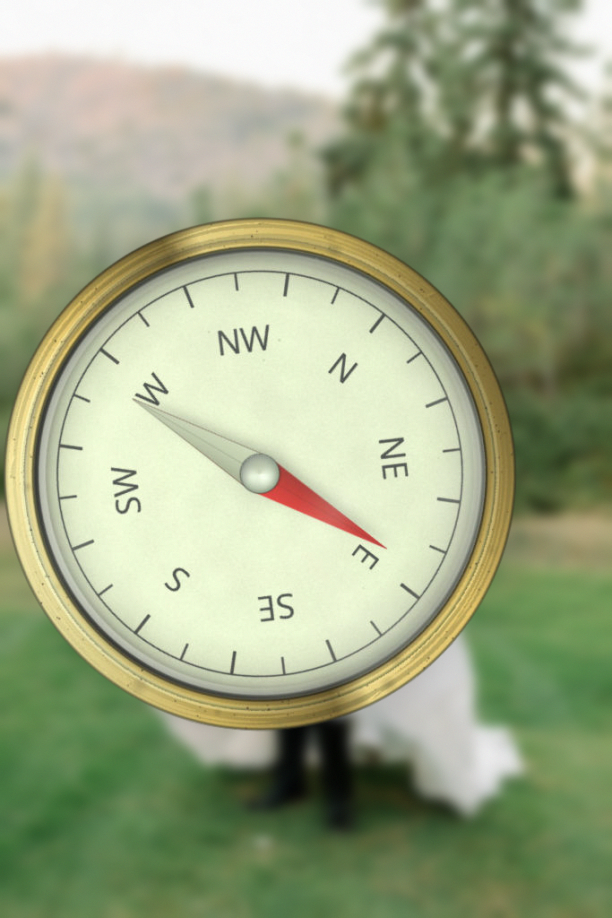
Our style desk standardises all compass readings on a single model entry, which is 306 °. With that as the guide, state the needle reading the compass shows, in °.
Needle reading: 82.5 °
